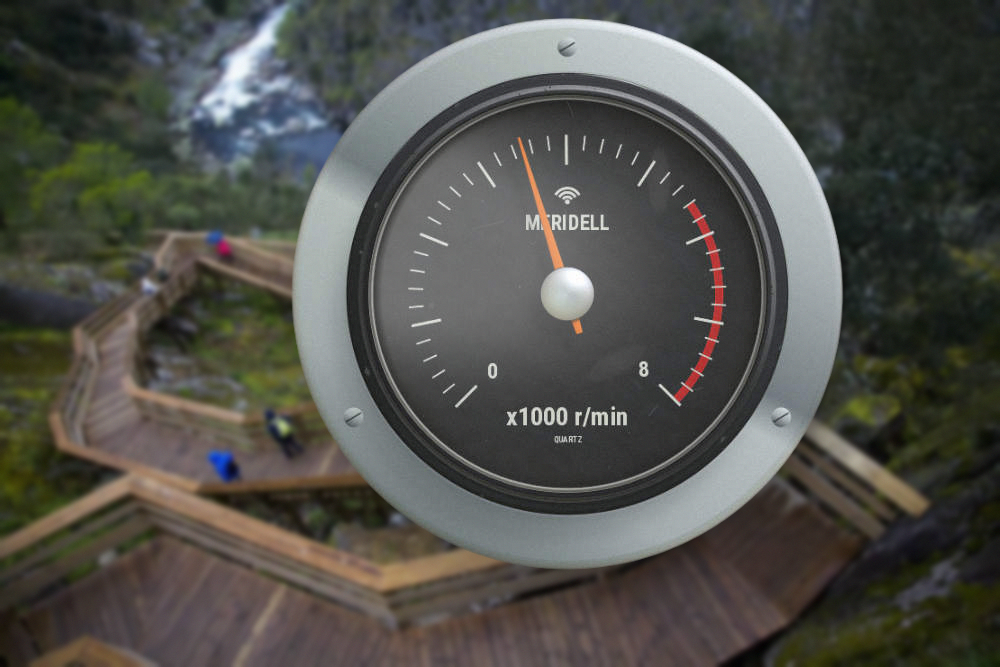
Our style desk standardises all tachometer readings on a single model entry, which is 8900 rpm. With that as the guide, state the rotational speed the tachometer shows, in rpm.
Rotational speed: 3500 rpm
